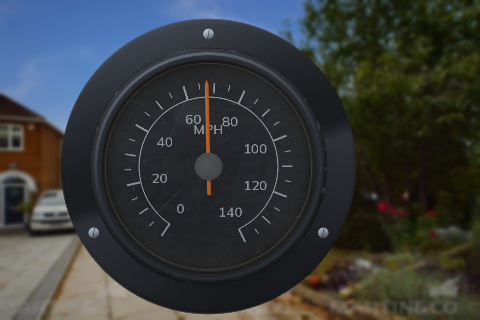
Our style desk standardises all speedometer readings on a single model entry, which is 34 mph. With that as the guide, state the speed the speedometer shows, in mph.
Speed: 67.5 mph
